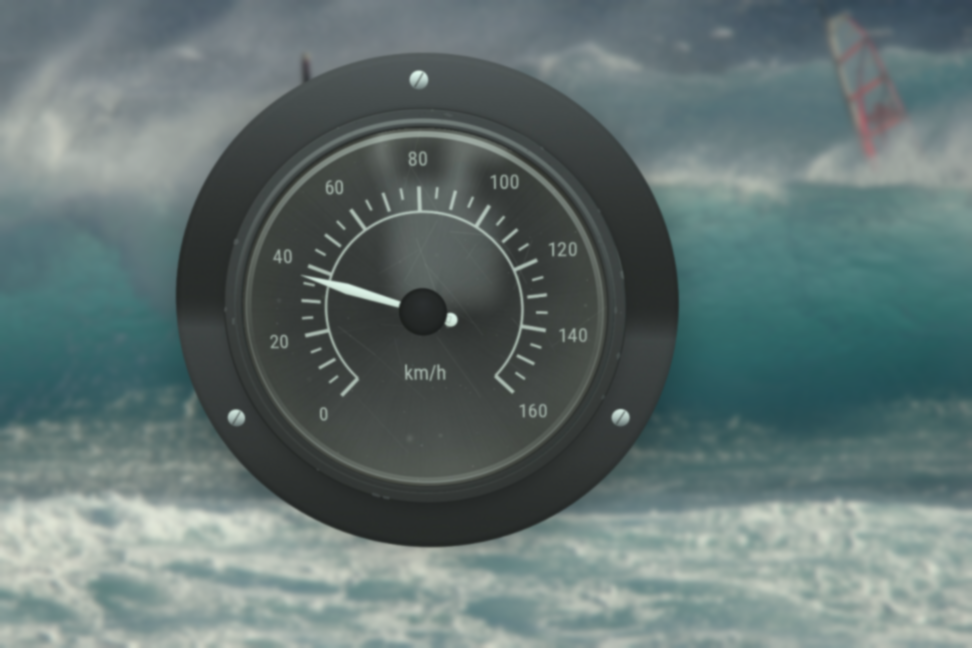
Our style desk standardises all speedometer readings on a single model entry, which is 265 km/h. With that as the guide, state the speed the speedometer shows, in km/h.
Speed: 37.5 km/h
